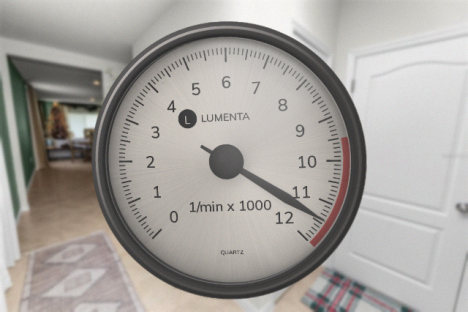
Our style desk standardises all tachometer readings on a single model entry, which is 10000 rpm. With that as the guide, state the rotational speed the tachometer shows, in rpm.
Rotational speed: 11400 rpm
